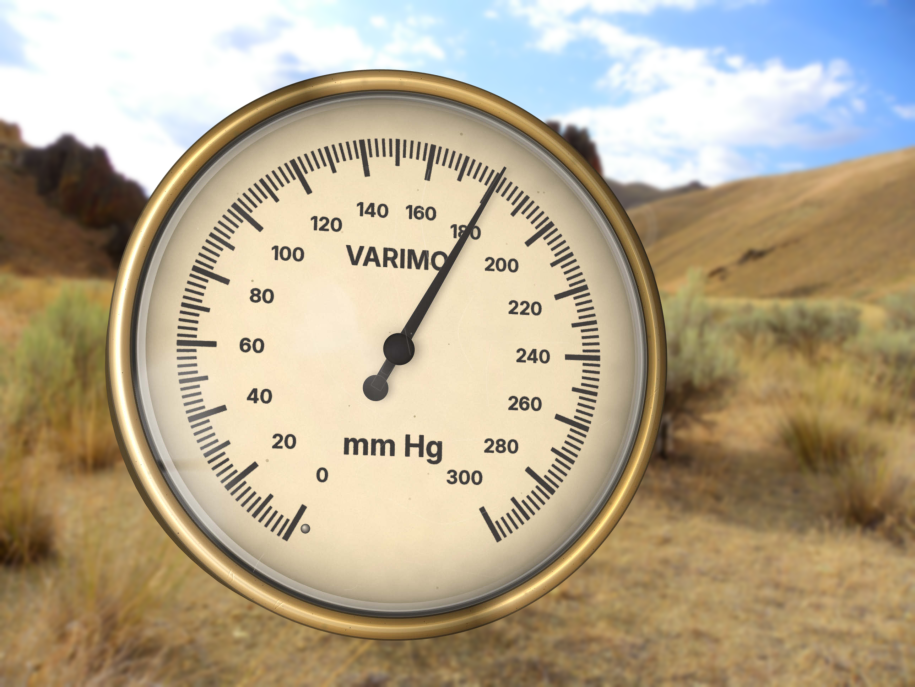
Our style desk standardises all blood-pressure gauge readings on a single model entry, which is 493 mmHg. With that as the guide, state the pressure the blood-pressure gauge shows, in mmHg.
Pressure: 180 mmHg
